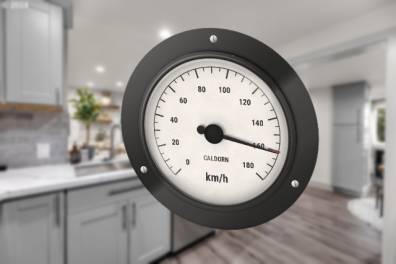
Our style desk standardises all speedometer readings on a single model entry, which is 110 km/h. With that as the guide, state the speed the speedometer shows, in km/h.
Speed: 160 km/h
